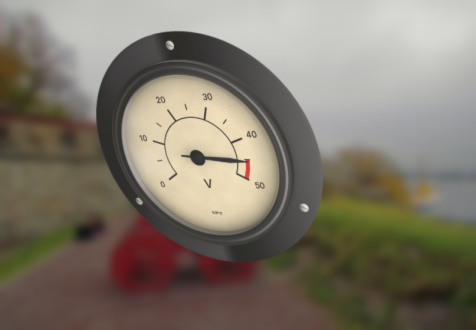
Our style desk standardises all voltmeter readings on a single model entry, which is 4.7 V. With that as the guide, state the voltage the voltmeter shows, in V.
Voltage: 45 V
